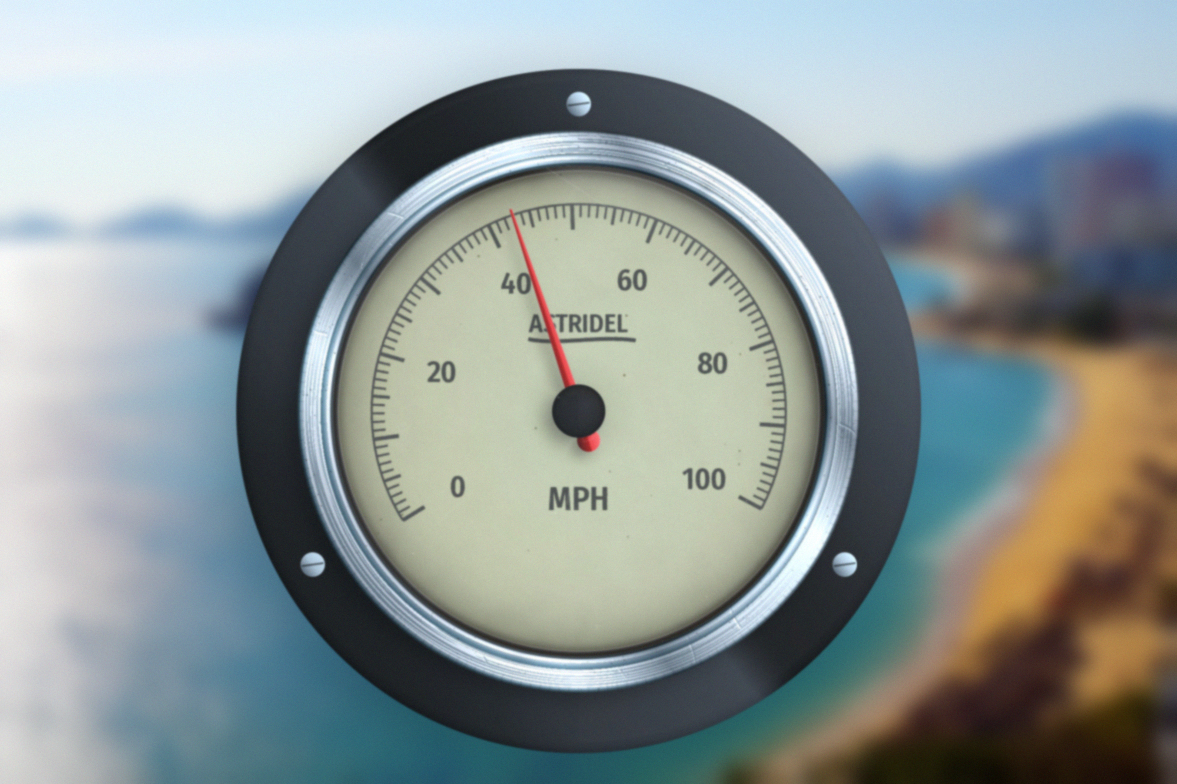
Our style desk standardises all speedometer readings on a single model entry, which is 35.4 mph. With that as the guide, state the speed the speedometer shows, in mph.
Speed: 43 mph
